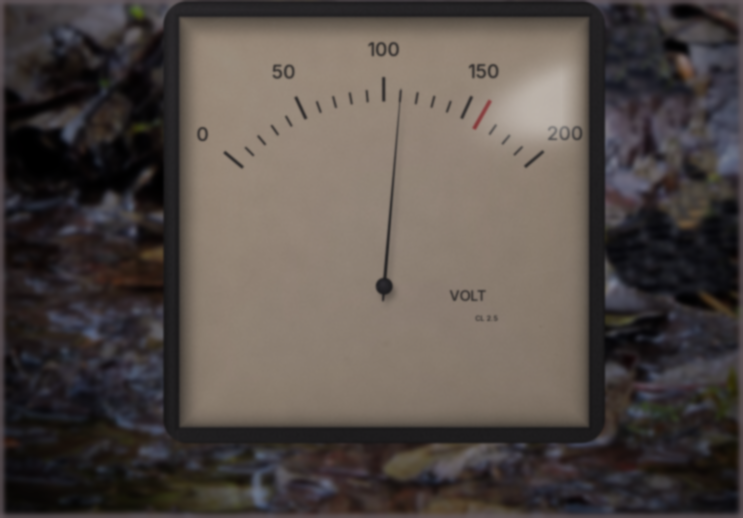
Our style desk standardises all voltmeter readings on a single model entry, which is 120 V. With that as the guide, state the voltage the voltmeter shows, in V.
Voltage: 110 V
